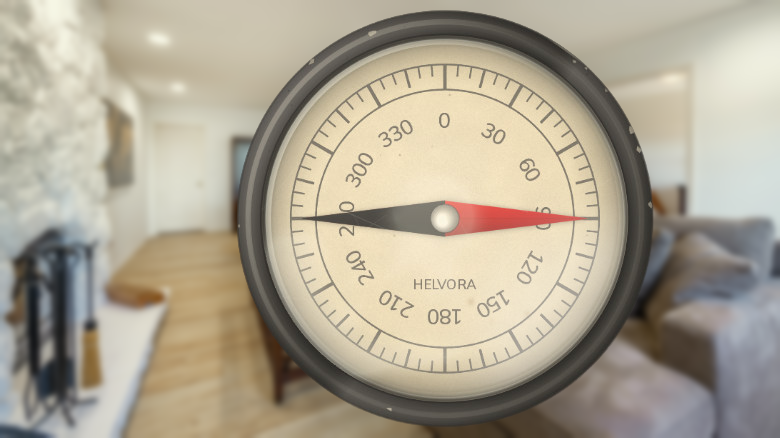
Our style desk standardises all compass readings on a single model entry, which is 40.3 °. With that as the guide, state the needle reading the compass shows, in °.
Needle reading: 90 °
